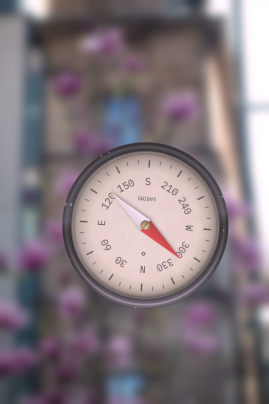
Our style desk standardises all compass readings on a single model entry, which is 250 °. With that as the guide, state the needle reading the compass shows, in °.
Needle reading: 310 °
